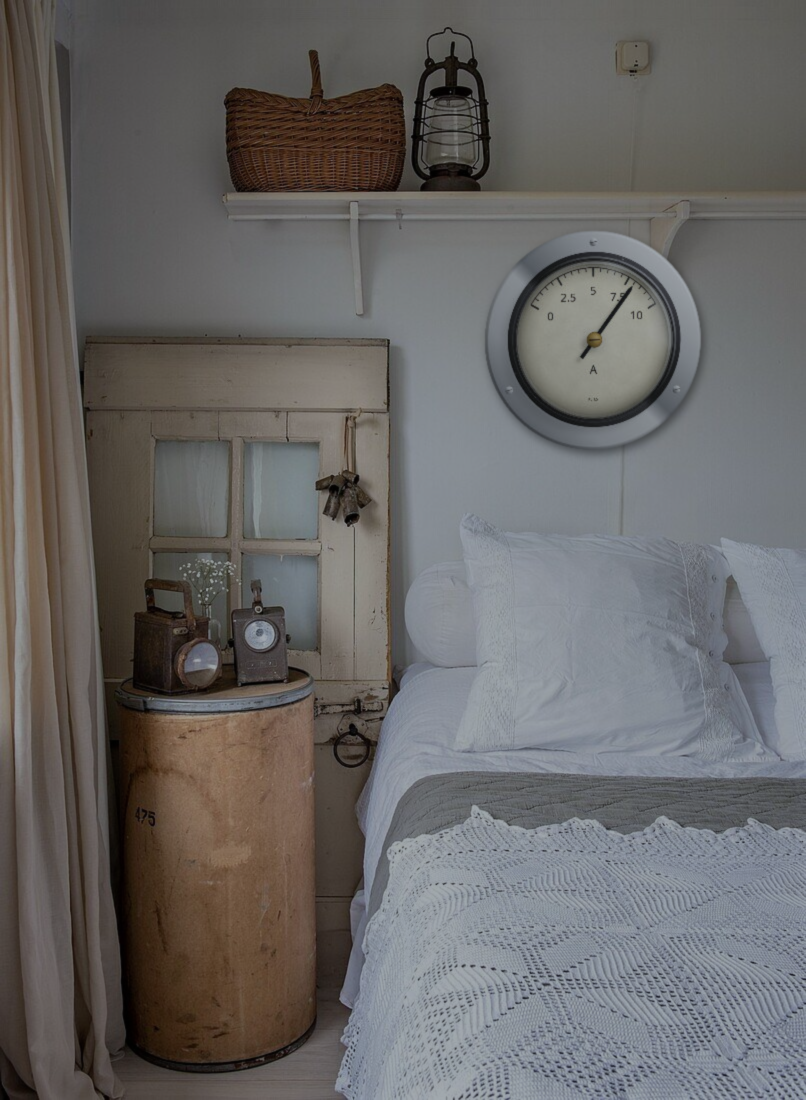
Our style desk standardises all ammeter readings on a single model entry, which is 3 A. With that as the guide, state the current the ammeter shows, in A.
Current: 8 A
